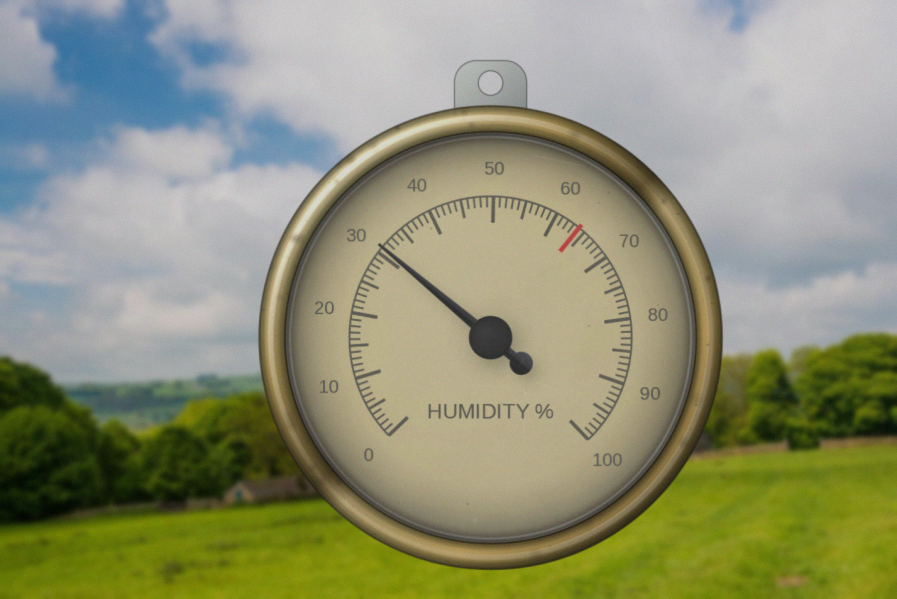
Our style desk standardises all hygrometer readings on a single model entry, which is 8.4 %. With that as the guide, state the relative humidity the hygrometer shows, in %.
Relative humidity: 31 %
